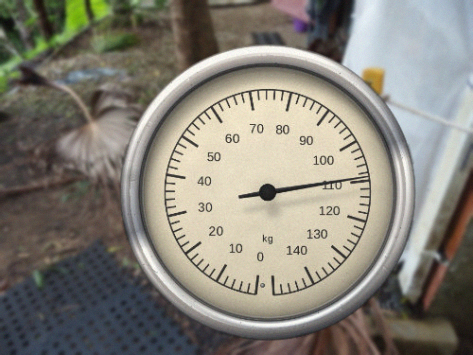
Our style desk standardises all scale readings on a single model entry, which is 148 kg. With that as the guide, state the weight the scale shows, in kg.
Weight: 109 kg
